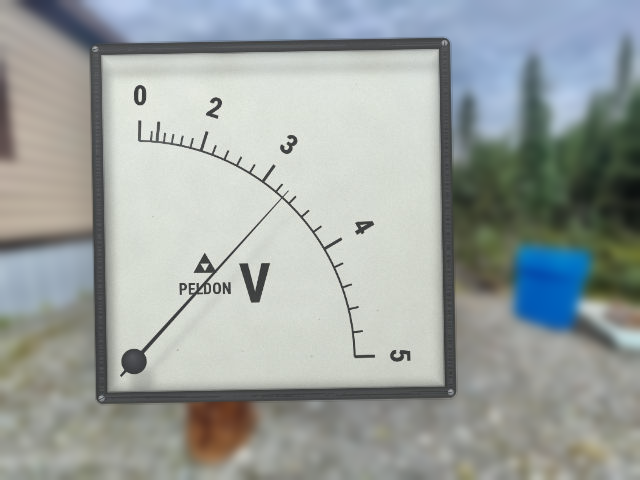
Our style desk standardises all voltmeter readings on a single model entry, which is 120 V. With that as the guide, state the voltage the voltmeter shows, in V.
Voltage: 3.3 V
